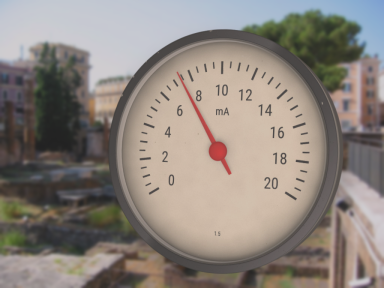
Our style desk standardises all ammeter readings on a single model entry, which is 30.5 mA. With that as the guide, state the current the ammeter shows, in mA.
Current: 7.5 mA
